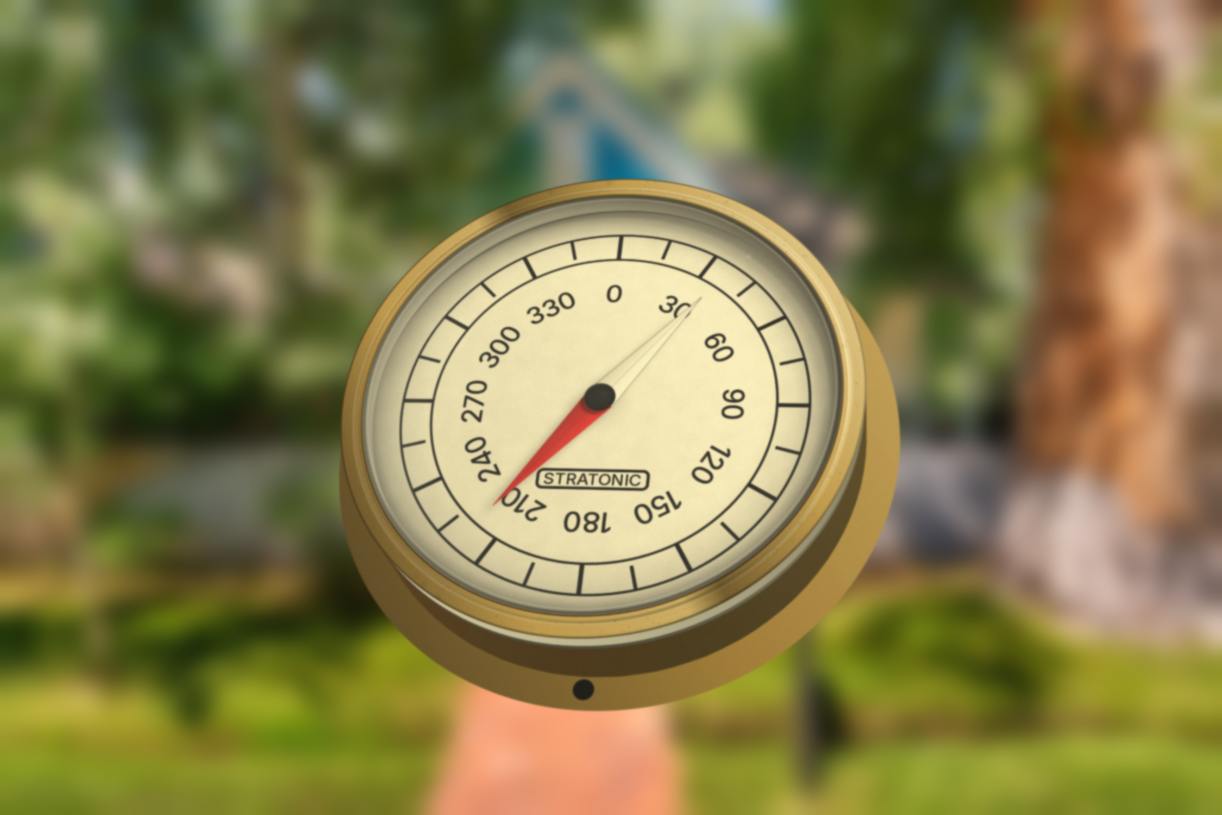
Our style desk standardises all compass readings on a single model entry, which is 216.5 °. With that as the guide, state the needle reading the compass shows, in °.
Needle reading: 217.5 °
